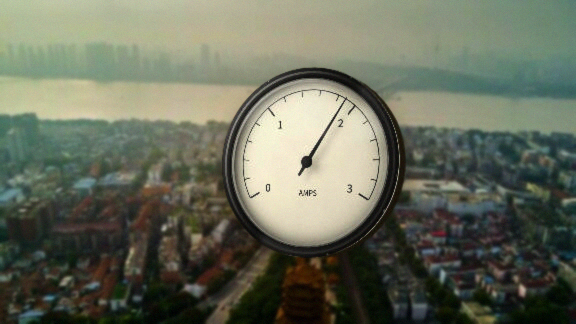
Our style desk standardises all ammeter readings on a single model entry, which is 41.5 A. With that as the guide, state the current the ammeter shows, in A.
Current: 1.9 A
